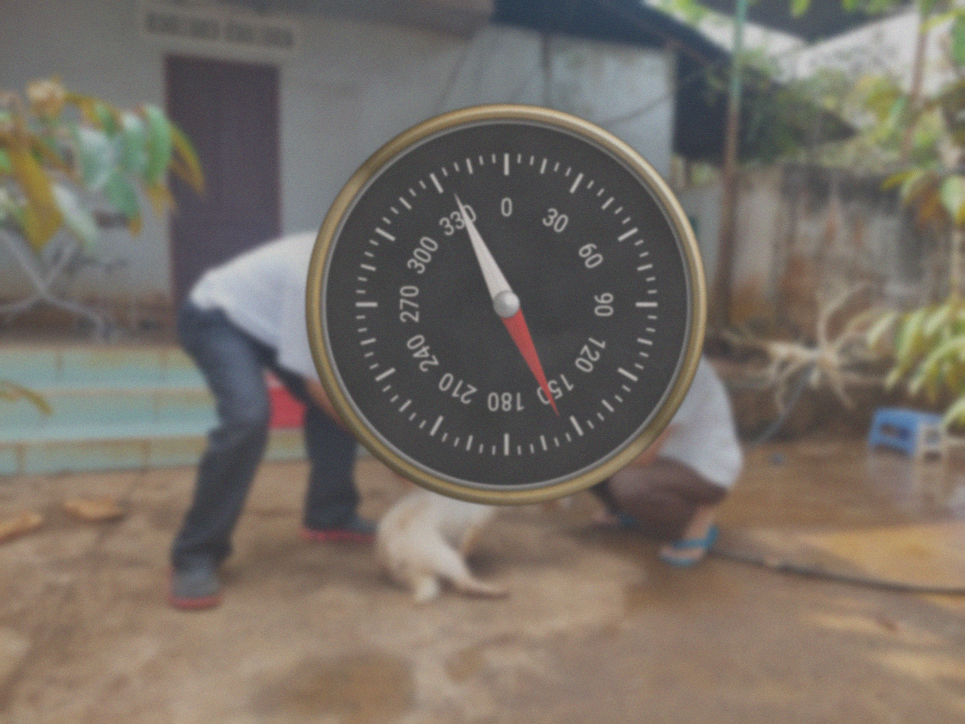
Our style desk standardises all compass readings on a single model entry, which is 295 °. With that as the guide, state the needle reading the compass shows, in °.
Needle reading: 155 °
